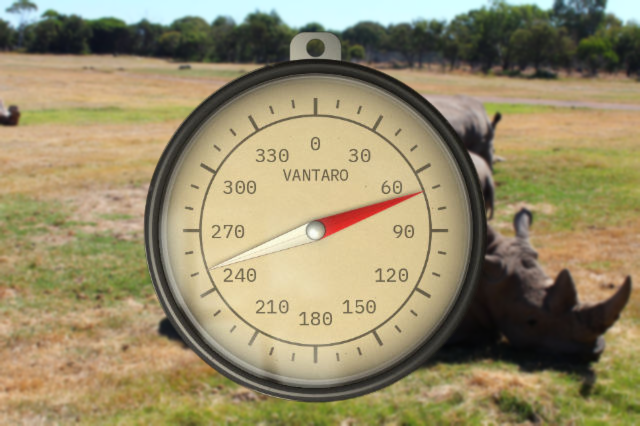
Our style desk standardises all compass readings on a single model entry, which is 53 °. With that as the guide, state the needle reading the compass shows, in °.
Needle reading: 70 °
